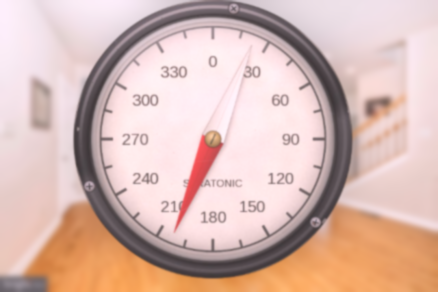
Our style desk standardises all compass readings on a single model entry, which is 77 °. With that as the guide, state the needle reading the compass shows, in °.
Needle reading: 202.5 °
